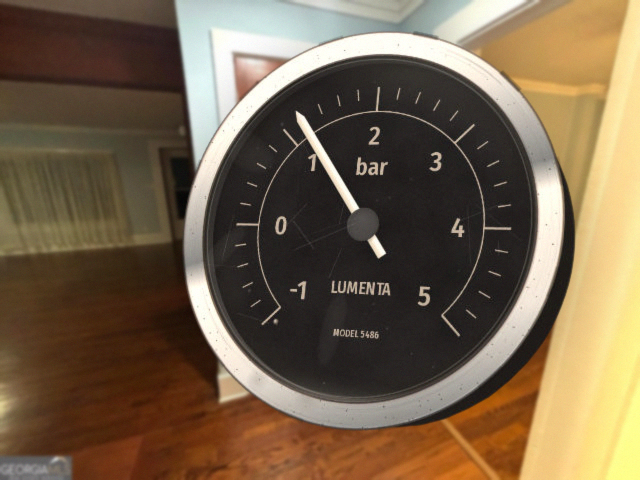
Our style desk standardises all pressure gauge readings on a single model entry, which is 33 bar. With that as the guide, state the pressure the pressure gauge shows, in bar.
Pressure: 1.2 bar
